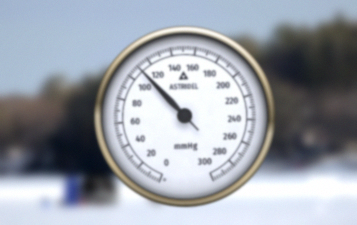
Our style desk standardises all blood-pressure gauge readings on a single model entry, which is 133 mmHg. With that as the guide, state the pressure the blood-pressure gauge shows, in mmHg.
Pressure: 110 mmHg
